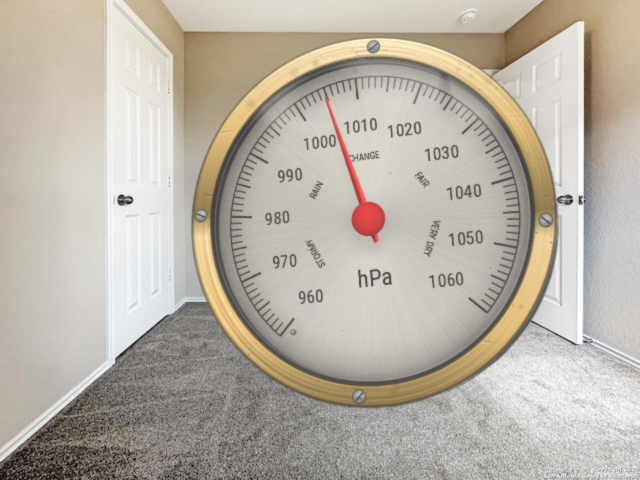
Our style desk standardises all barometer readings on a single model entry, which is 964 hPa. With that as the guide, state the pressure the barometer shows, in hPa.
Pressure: 1005 hPa
